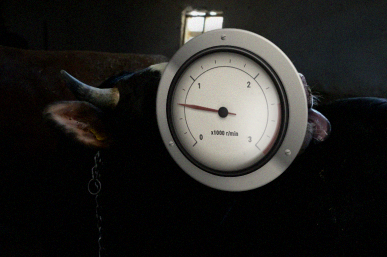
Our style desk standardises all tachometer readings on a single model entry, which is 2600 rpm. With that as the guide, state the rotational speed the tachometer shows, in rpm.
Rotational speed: 600 rpm
